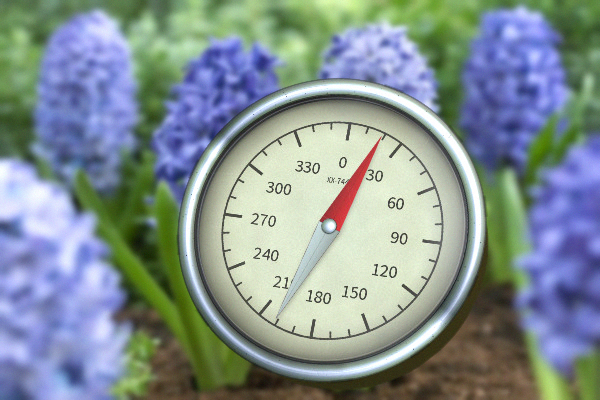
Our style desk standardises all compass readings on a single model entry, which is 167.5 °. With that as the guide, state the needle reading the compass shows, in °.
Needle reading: 20 °
